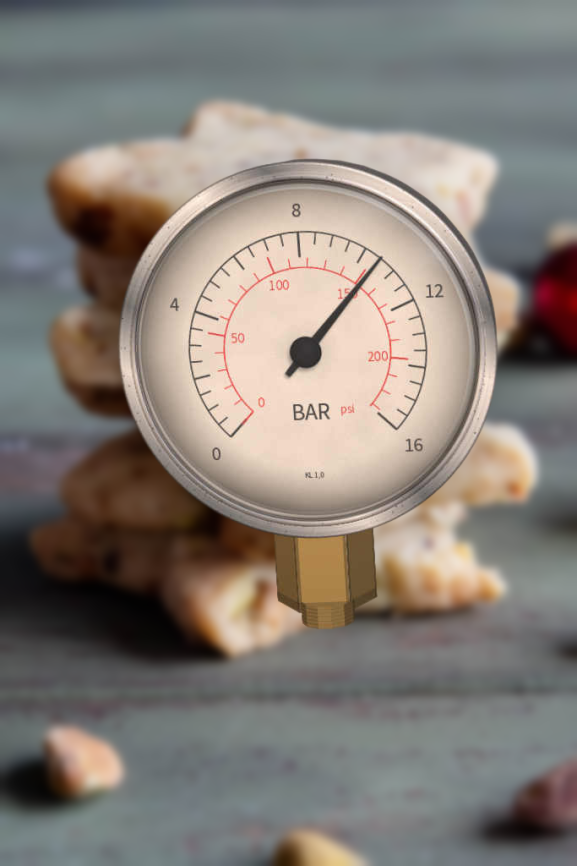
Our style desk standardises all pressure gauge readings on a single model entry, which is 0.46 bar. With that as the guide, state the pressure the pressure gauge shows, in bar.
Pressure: 10.5 bar
